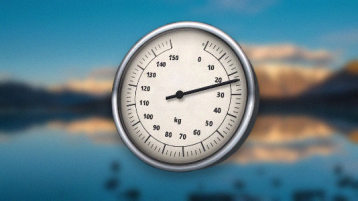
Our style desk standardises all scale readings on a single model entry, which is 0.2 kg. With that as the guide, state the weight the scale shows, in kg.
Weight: 24 kg
